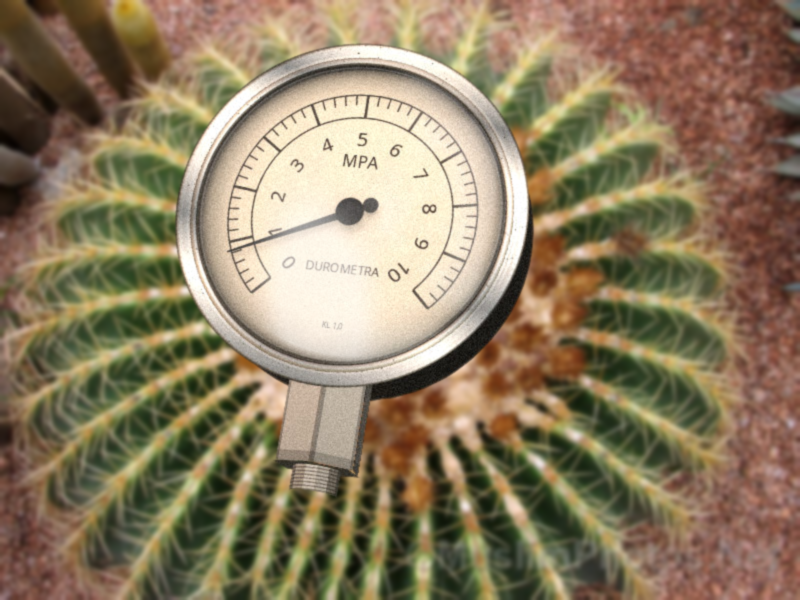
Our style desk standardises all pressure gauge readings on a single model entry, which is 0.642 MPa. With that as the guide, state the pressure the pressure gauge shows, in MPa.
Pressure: 0.8 MPa
